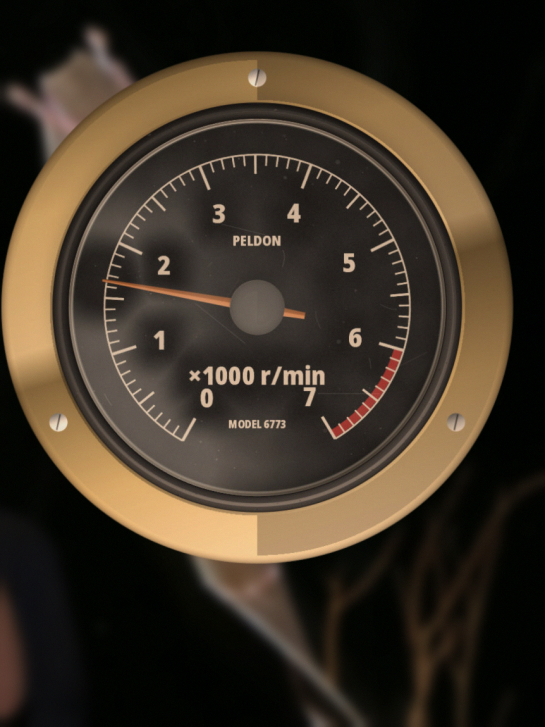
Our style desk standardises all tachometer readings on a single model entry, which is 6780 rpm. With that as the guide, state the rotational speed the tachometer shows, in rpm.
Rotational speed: 1650 rpm
